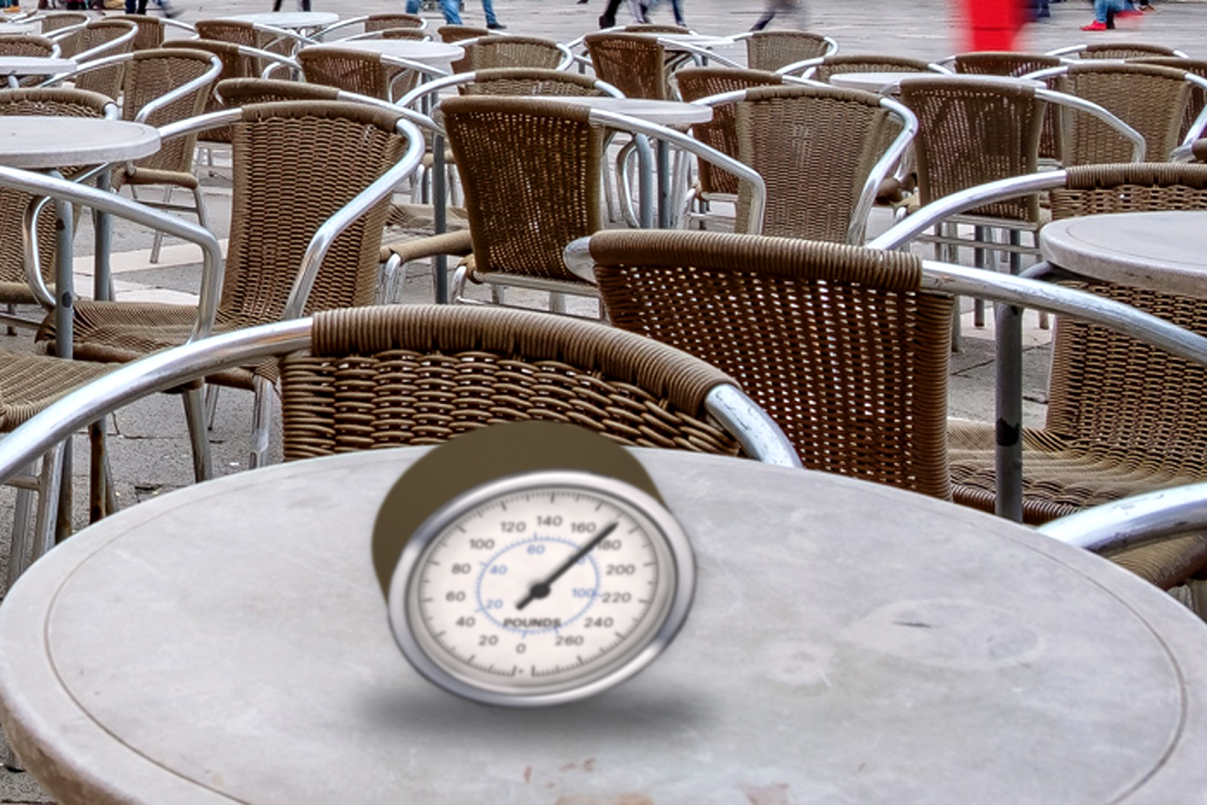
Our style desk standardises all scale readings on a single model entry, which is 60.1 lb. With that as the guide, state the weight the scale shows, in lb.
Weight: 170 lb
